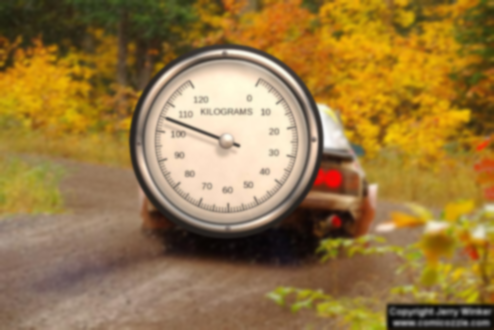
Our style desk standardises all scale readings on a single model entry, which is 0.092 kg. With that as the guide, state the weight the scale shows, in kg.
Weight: 105 kg
